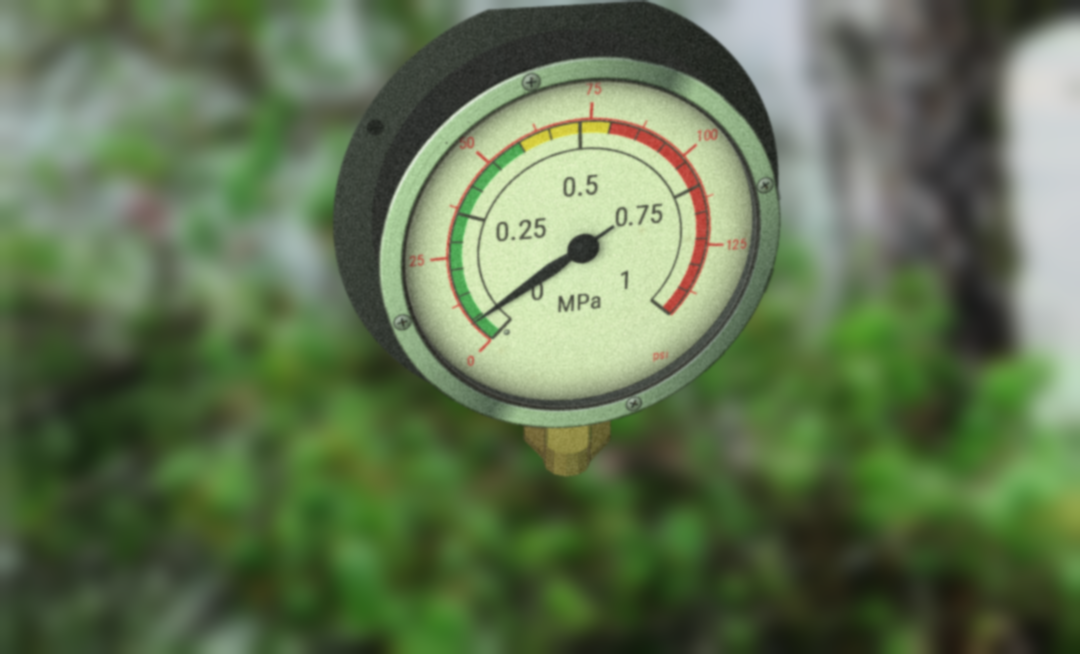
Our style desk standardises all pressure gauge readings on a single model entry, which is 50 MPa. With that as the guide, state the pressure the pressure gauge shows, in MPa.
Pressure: 0.05 MPa
